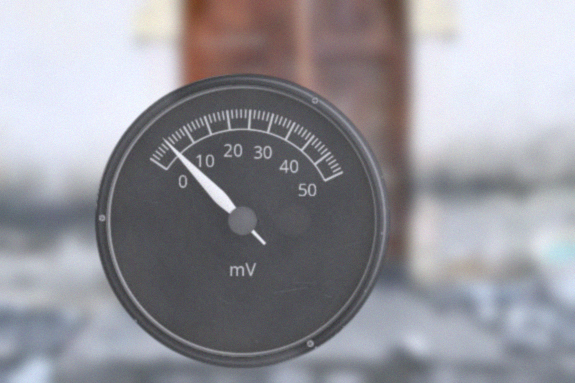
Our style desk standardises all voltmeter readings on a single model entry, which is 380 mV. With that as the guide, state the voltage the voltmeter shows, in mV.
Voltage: 5 mV
